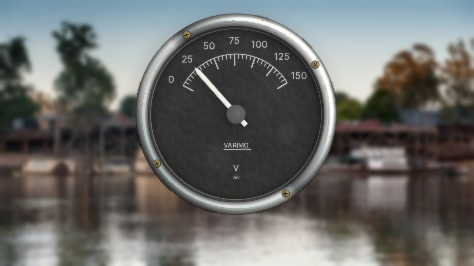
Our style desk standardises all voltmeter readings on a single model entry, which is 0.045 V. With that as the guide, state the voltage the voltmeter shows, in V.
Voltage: 25 V
